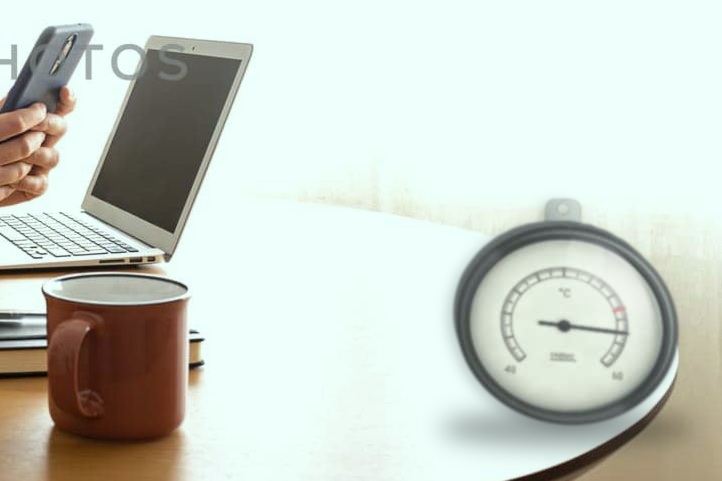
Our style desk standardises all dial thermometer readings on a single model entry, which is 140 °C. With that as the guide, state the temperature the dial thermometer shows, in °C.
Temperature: 45 °C
